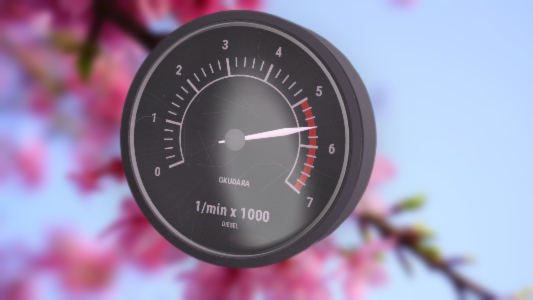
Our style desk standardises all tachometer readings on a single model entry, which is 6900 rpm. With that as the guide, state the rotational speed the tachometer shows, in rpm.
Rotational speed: 5600 rpm
